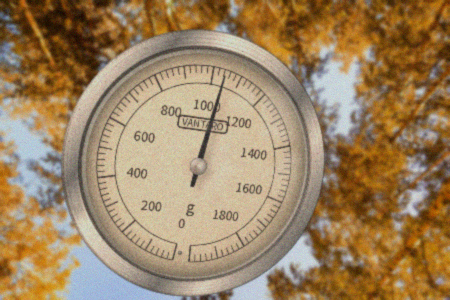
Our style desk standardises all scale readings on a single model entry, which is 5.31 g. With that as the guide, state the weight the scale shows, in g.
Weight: 1040 g
